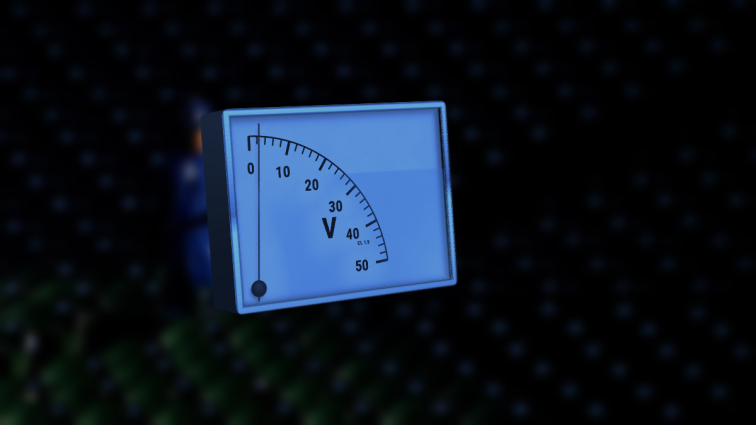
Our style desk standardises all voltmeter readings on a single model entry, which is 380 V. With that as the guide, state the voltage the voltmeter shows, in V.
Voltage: 2 V
